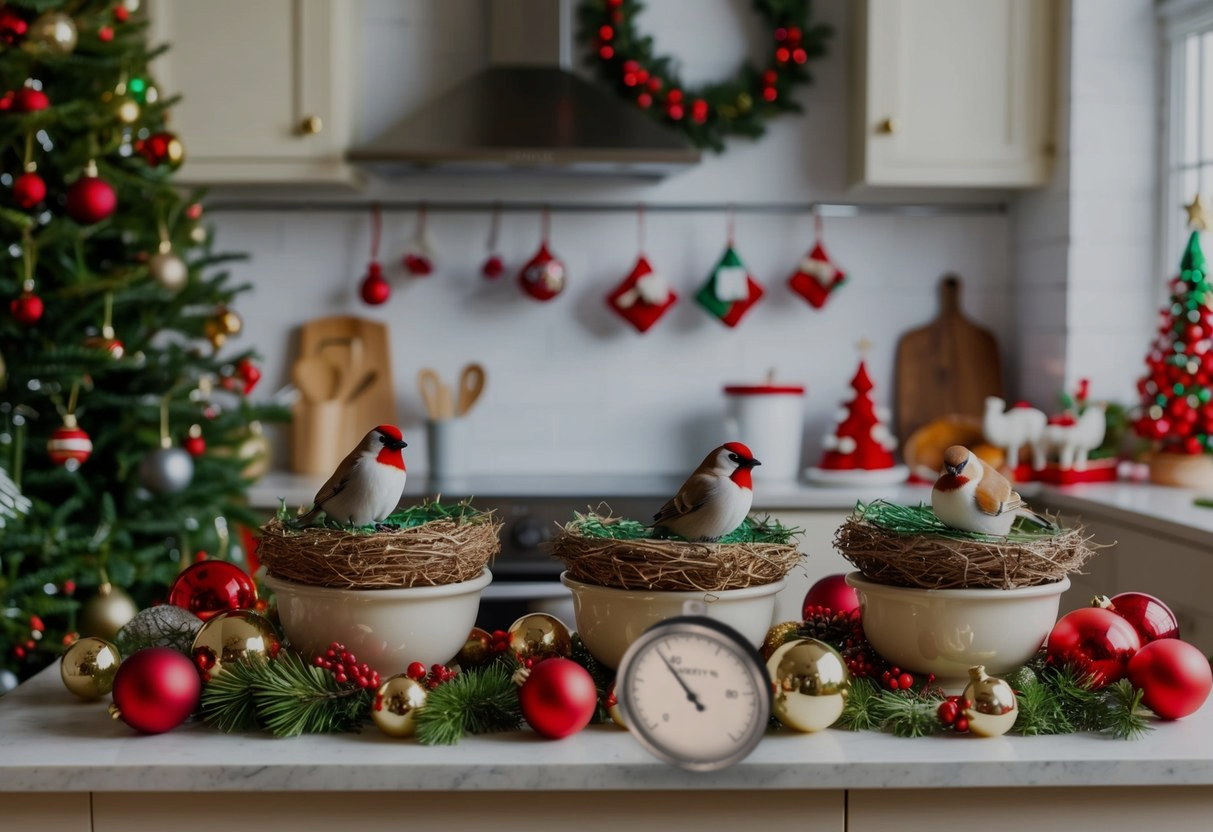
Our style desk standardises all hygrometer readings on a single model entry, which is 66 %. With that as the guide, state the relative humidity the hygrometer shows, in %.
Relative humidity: 36 %
